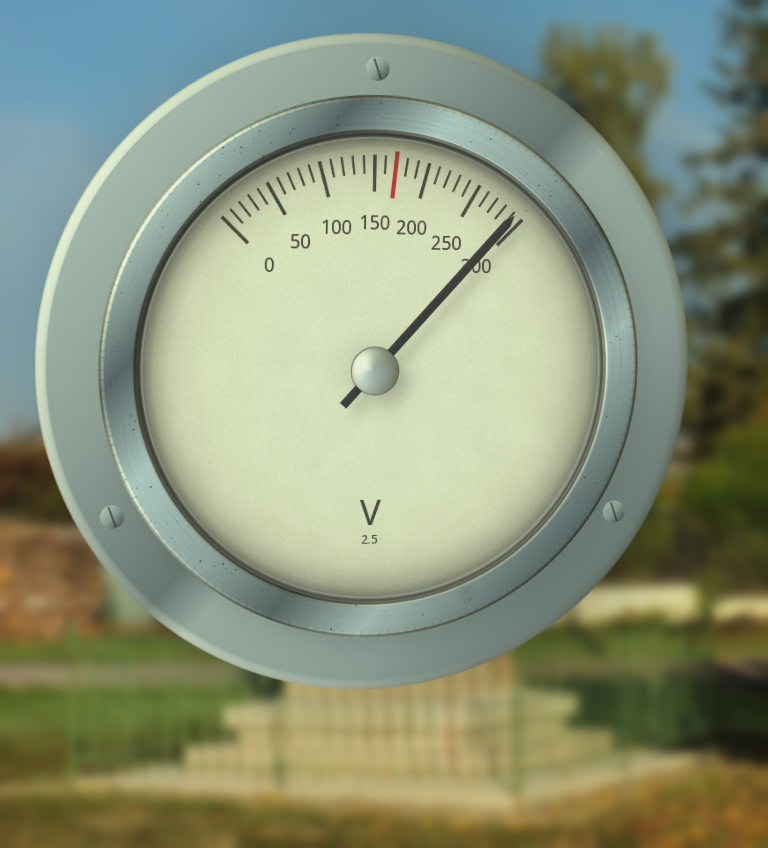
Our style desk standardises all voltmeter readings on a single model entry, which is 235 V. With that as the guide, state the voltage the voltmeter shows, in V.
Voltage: 290 V
